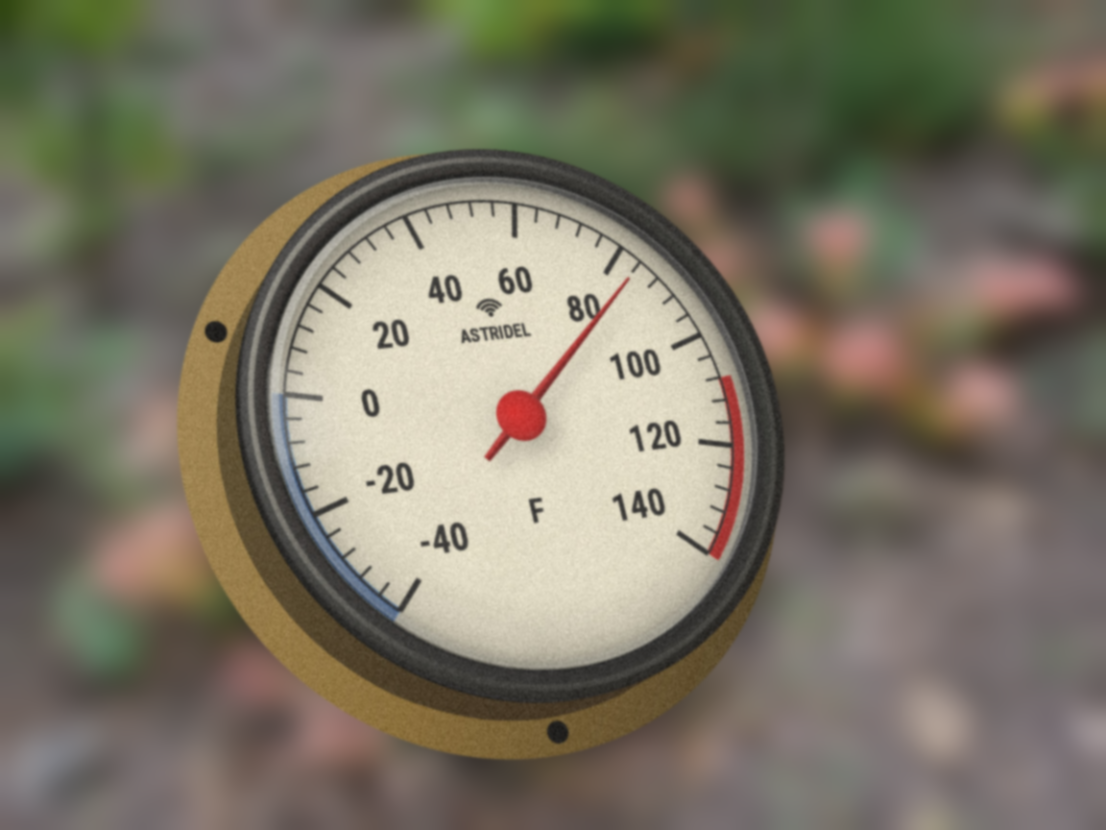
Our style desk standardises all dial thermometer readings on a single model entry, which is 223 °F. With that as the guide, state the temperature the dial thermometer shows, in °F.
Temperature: 84 °F
